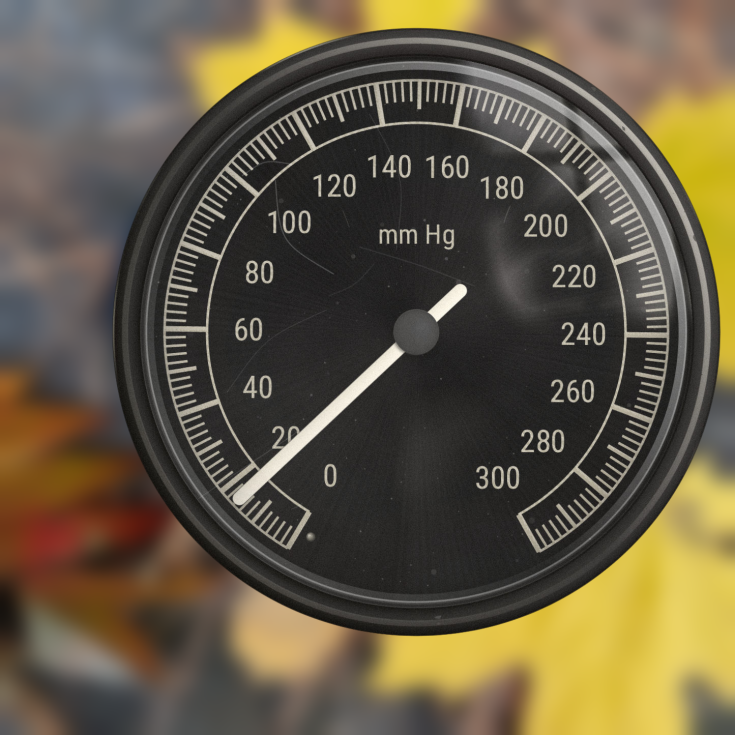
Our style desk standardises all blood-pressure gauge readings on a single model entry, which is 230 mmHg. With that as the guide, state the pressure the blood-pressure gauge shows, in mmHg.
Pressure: 16 mmHg
